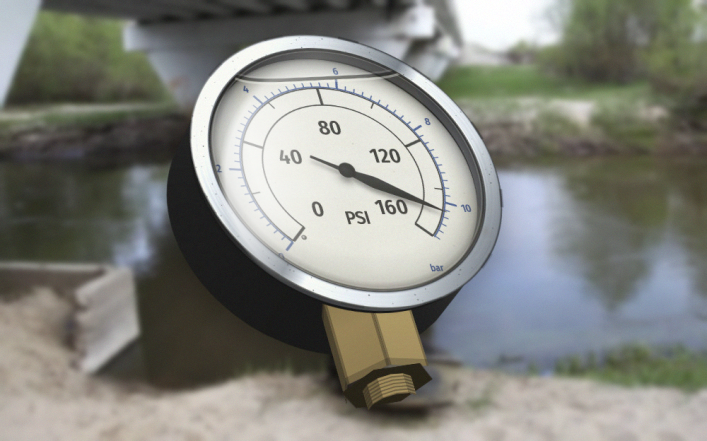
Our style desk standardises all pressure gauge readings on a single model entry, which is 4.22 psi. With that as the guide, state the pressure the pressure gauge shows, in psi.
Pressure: 150 psi
